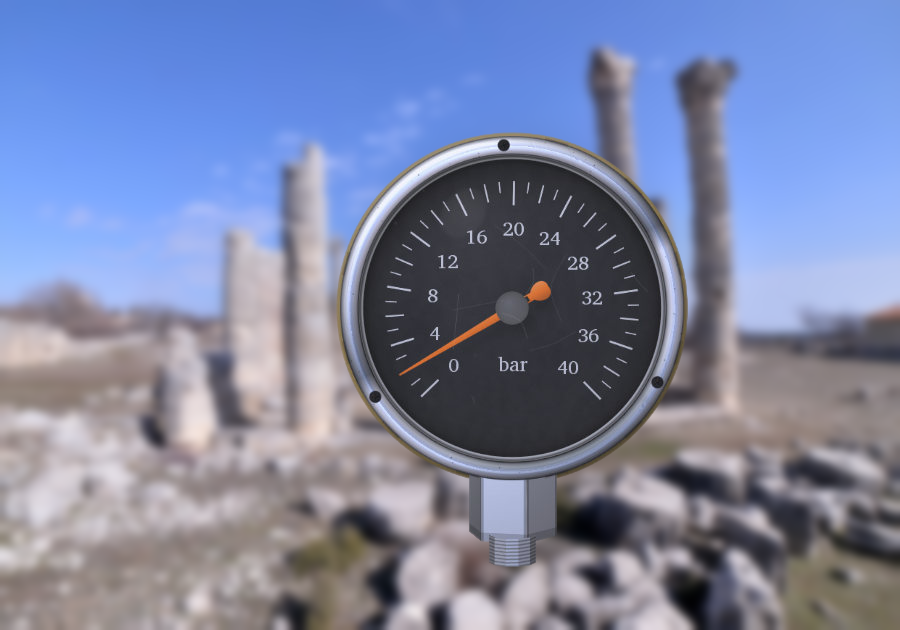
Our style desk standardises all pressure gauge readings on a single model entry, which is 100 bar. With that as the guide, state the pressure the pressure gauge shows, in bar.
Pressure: 2 bar
